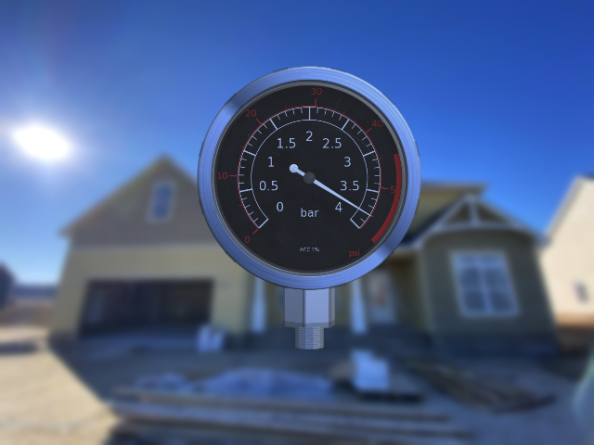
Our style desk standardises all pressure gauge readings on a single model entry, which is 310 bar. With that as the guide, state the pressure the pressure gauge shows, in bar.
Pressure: 3.8 bar
